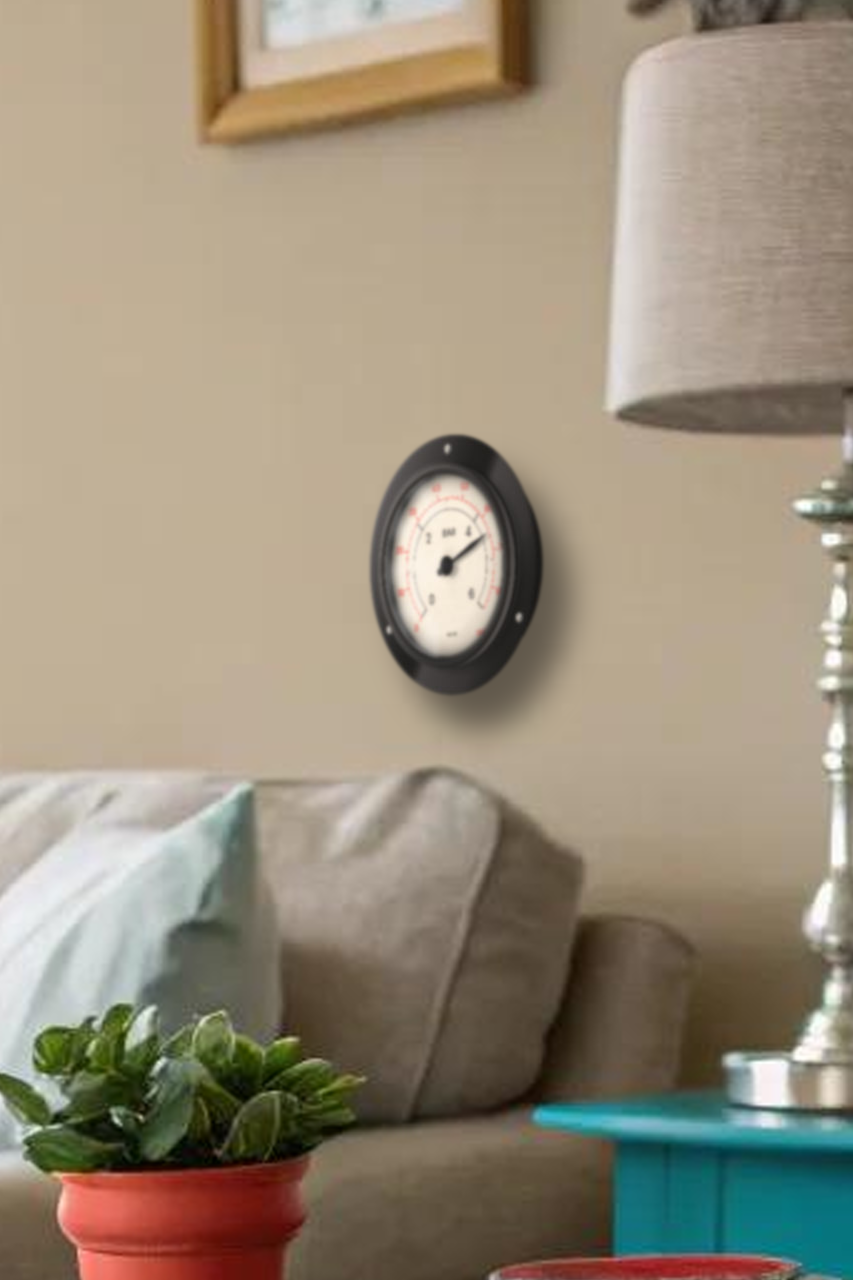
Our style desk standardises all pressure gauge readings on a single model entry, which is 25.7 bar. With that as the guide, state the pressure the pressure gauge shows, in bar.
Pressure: 4.5 bar
